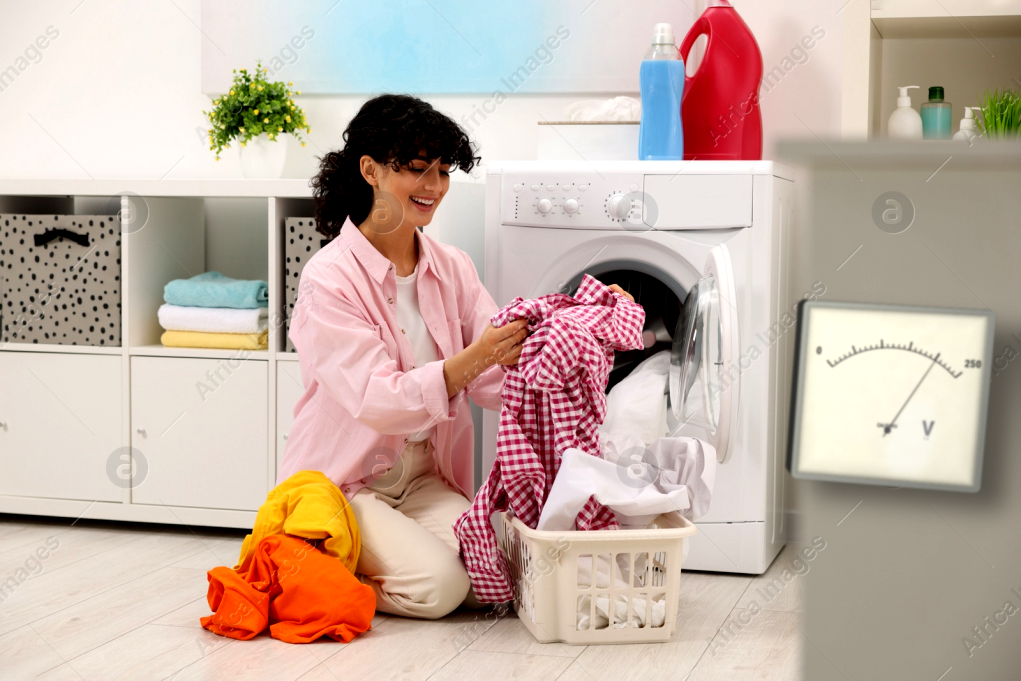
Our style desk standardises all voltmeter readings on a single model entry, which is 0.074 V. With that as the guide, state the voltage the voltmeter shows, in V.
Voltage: 200 V
